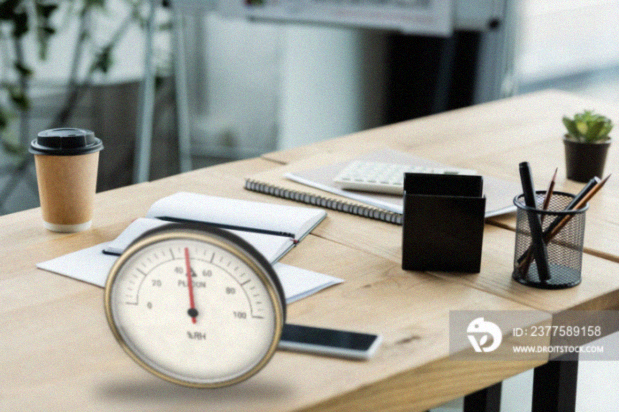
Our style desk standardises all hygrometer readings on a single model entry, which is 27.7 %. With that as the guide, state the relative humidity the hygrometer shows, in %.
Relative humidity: 48 %
